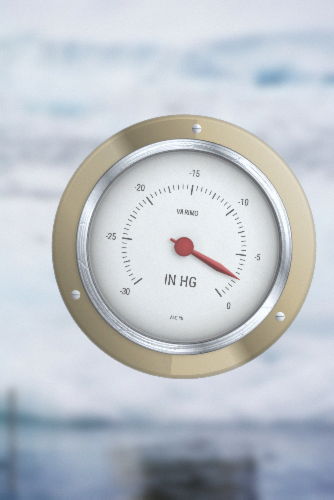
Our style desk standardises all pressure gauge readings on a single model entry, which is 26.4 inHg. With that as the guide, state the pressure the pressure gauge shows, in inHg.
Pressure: -2.5 inHg
